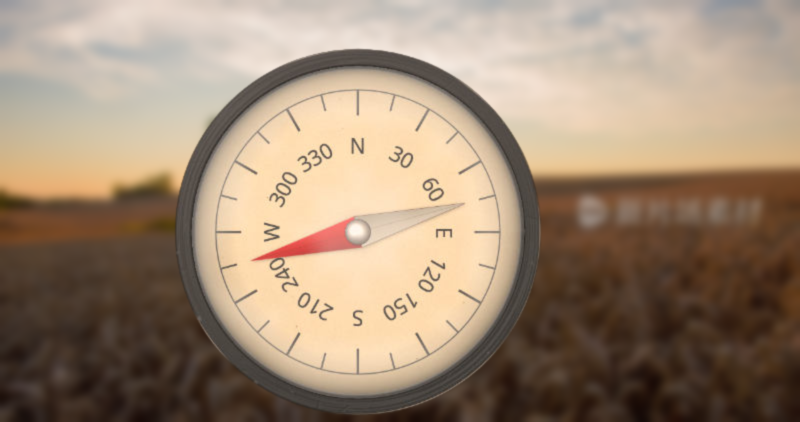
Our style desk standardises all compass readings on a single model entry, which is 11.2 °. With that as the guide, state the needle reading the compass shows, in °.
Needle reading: 255 °
